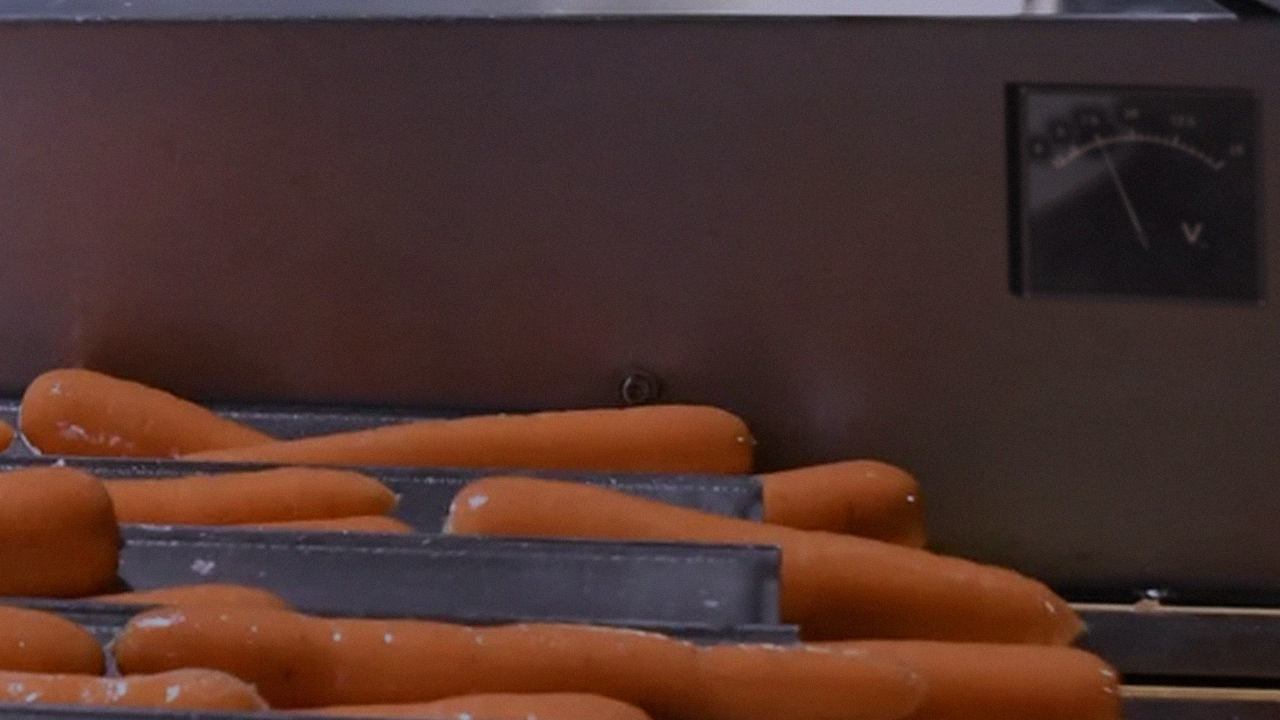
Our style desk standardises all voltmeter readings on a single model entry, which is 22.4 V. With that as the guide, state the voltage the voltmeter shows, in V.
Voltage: 7.5 V
